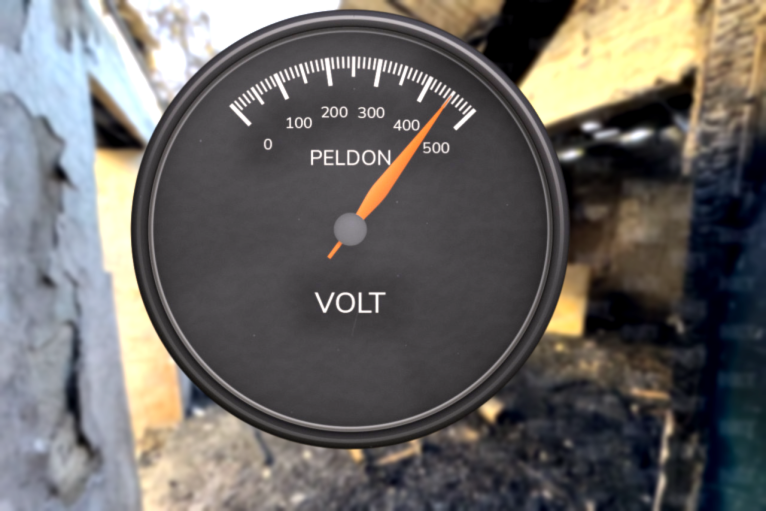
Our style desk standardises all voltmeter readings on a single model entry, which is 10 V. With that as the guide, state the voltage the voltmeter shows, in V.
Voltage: 450 V
